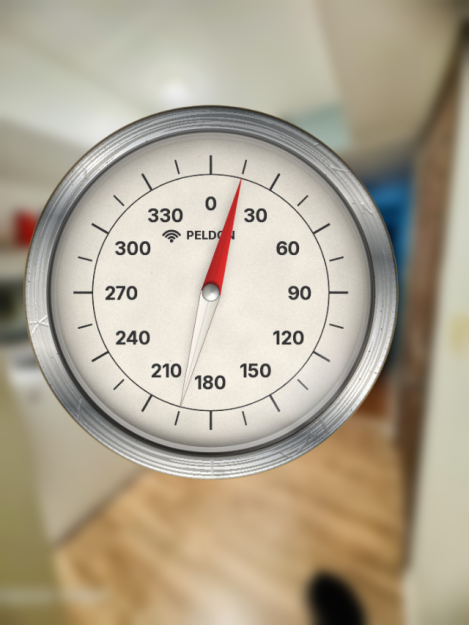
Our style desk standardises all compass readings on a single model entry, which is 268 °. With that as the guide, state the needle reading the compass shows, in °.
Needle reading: 15 °
